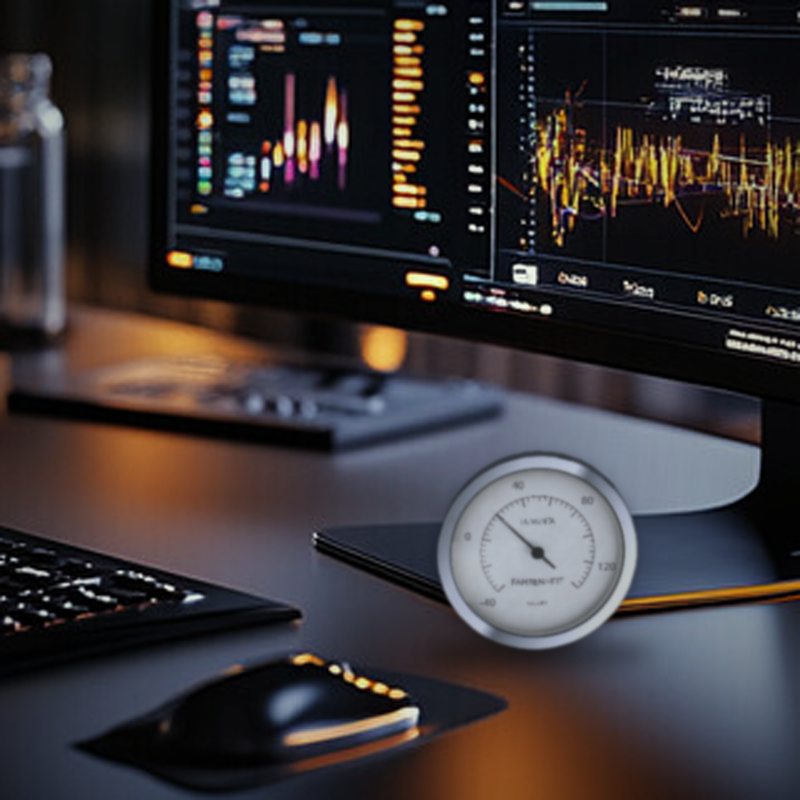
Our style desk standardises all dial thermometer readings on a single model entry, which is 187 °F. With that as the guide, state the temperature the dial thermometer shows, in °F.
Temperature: 20 °F
